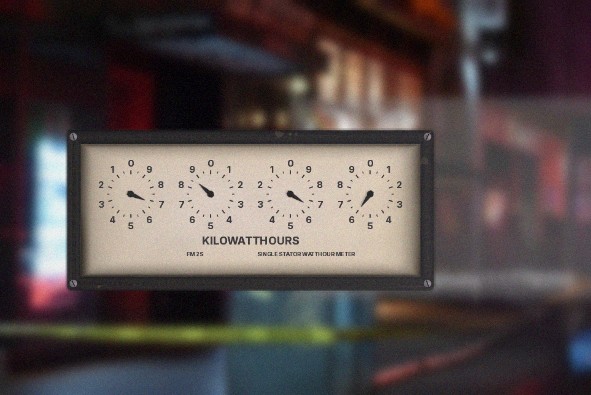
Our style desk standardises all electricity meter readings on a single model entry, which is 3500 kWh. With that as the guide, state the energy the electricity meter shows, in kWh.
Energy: 6866 kWh
